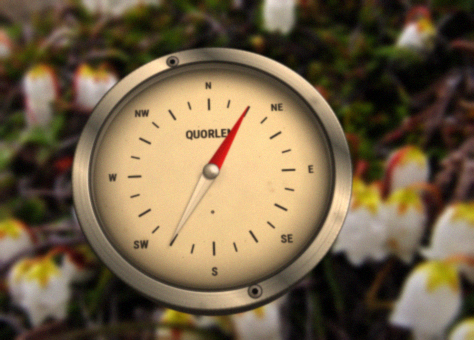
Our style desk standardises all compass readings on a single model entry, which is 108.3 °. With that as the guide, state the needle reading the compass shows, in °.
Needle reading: 30 °
